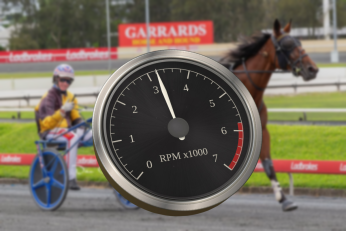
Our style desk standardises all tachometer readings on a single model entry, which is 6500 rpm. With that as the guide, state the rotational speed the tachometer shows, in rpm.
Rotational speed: 3200 rpm
